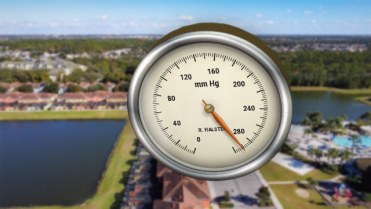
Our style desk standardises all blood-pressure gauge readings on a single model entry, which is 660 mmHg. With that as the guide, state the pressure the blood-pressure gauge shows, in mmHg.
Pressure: 290 mmHg
